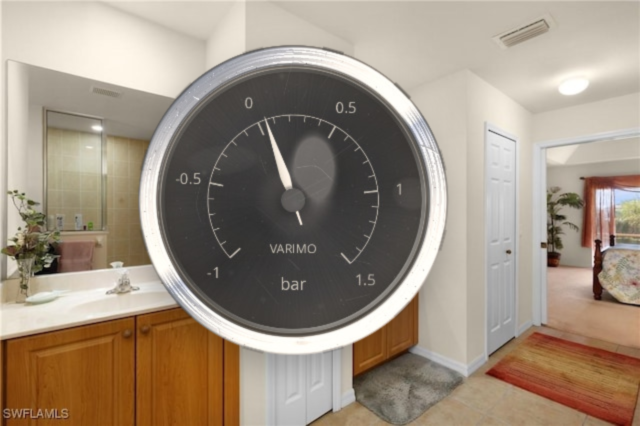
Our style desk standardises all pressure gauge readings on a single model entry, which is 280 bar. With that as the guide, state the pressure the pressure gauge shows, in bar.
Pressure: 0.05 bar
